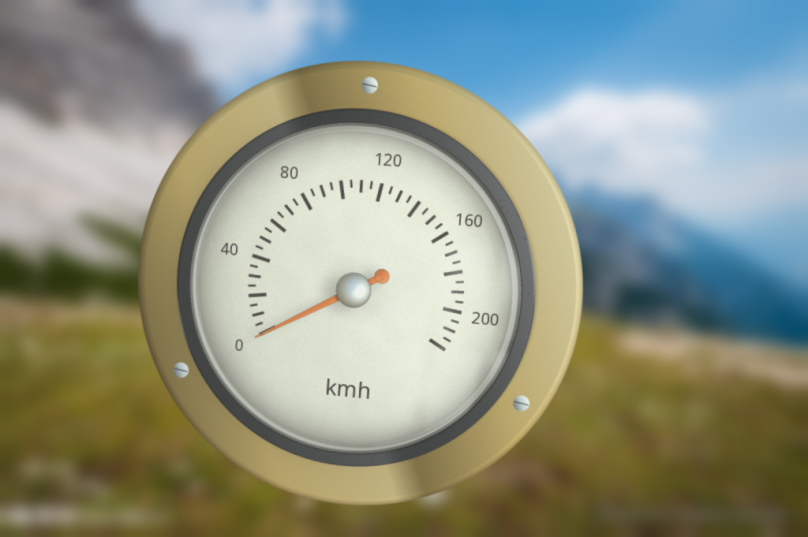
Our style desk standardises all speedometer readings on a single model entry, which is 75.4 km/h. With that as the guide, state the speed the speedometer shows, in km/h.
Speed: 0 km/h
